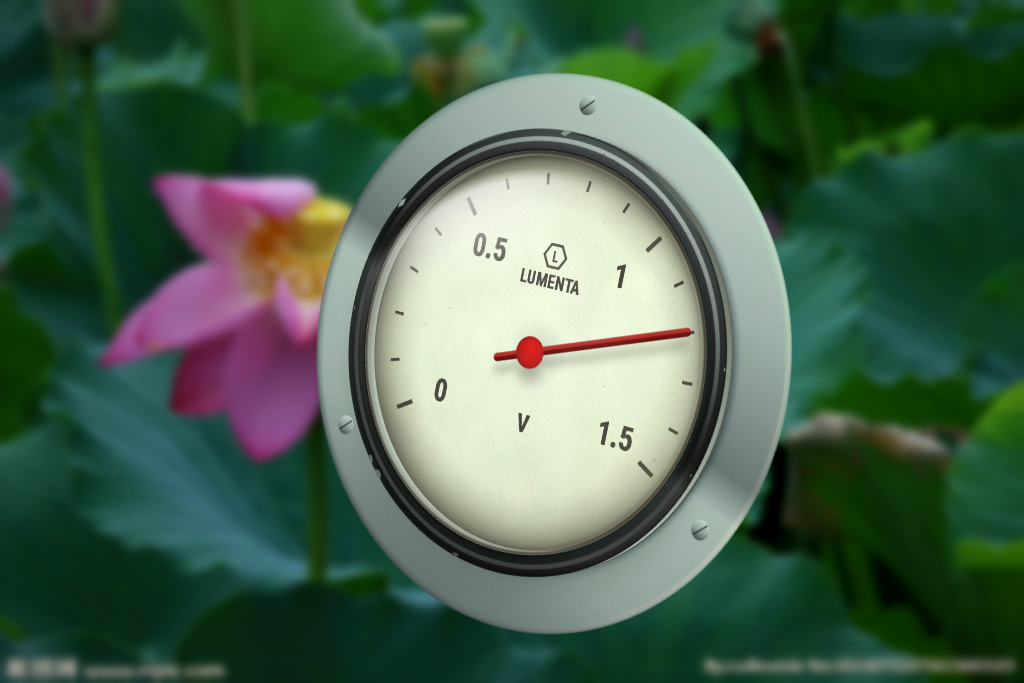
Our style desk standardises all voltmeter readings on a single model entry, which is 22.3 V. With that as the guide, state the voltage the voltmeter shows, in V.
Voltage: 1.2 V
